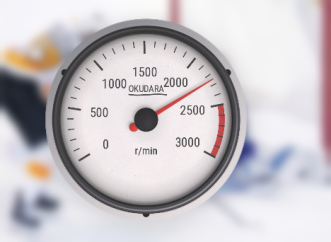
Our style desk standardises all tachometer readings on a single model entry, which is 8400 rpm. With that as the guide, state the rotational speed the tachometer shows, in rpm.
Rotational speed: 2250 rpm
